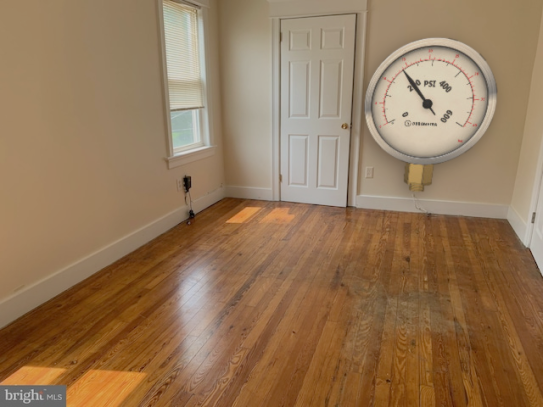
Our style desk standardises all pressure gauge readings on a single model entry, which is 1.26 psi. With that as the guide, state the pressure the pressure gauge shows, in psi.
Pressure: 200 psi
